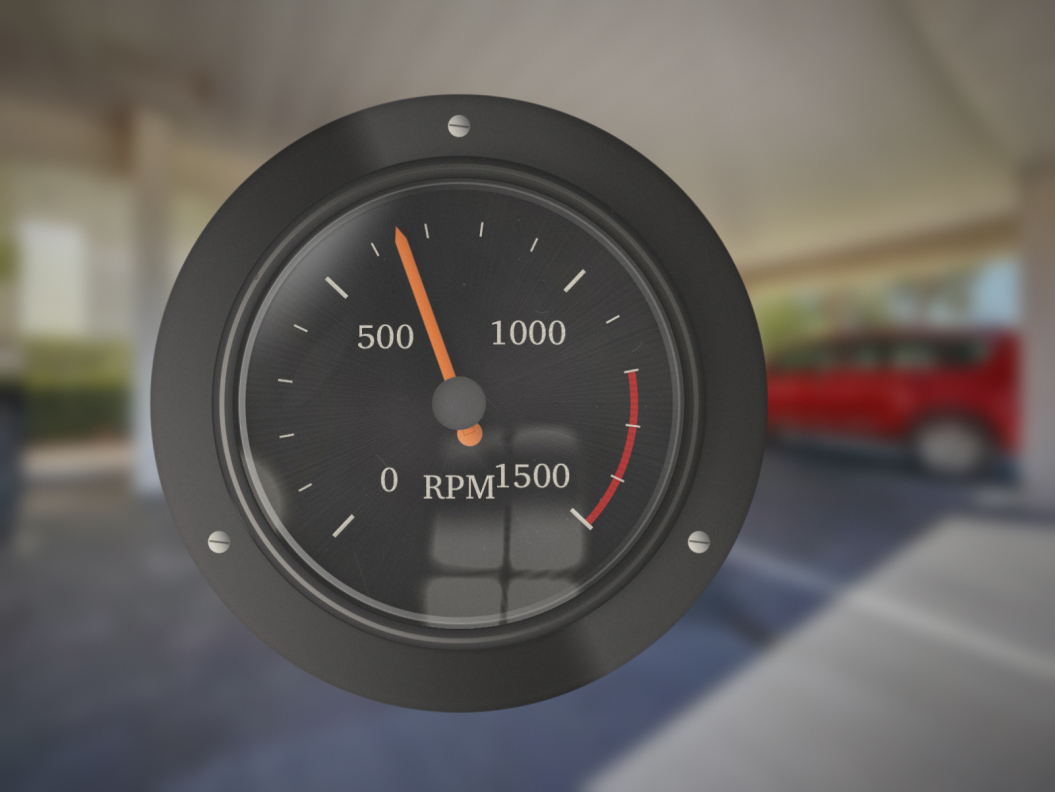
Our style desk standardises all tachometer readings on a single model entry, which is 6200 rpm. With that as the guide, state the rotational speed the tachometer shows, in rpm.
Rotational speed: 650 rpm
